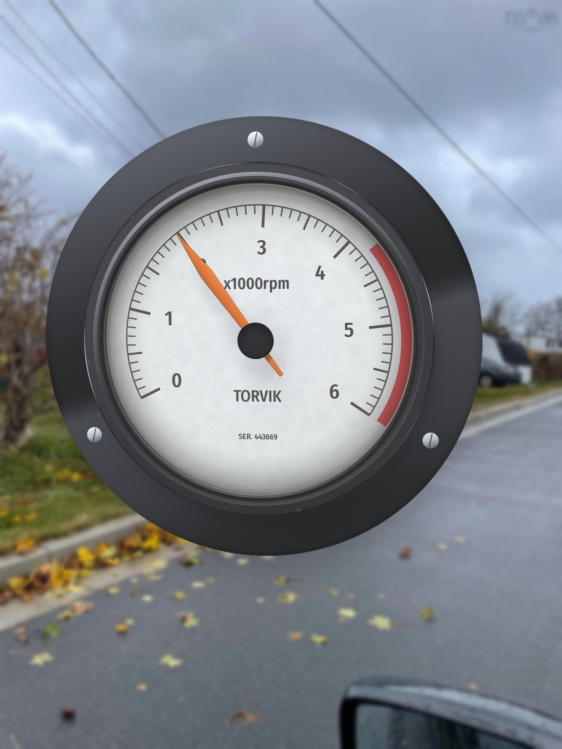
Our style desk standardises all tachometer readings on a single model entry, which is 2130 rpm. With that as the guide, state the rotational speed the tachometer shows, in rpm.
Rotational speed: 2000 rpm
